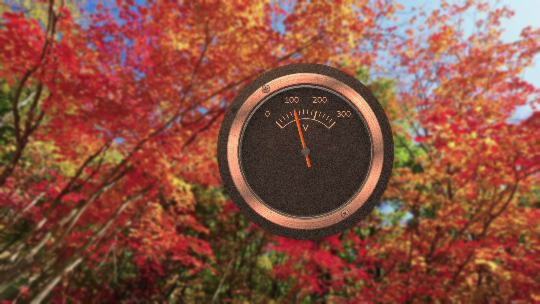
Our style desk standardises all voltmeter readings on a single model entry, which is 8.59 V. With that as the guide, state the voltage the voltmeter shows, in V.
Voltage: 100 V
